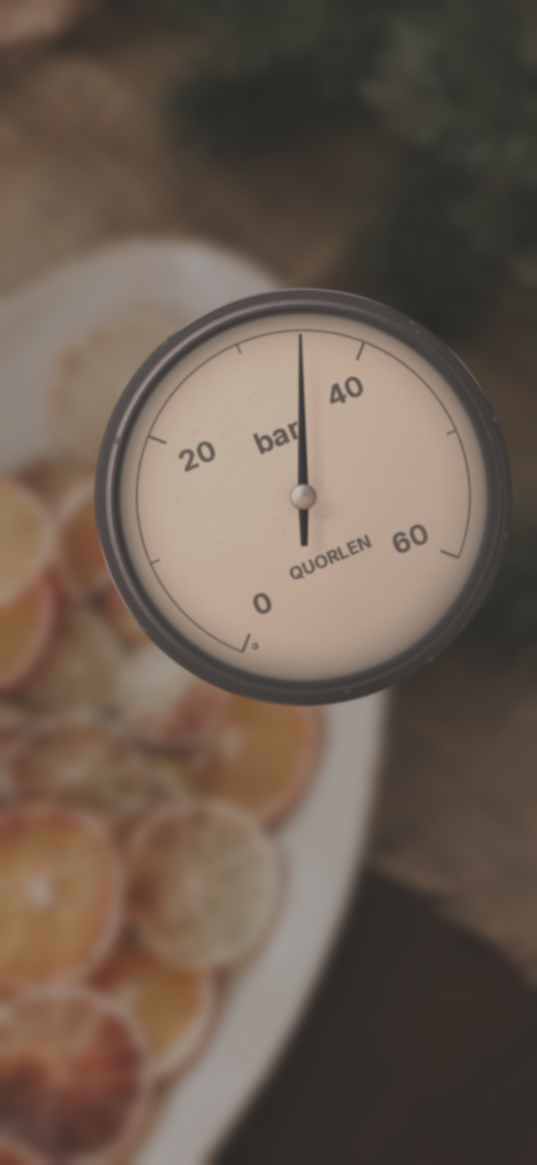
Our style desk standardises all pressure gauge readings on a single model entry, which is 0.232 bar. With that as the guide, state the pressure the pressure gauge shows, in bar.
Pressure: 35 bar
